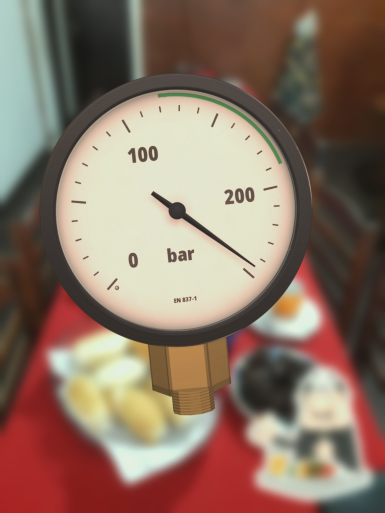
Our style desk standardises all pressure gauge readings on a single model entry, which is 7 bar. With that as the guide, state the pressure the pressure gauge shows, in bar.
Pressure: 245 bar
